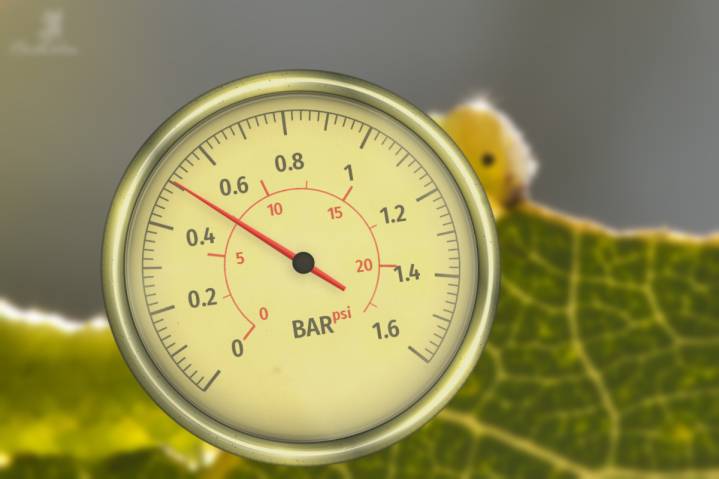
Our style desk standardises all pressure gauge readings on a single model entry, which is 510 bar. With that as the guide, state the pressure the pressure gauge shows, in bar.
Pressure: 0.5 bar
